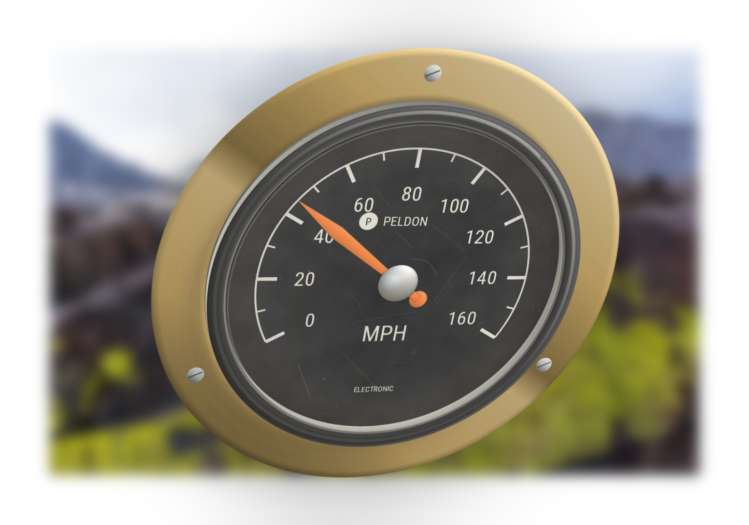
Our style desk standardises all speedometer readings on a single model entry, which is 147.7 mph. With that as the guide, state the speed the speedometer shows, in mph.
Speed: 45 mph
